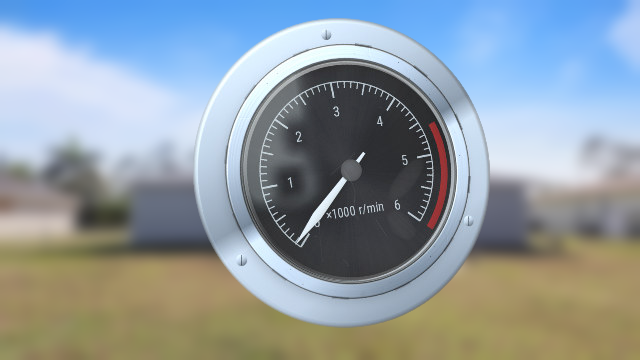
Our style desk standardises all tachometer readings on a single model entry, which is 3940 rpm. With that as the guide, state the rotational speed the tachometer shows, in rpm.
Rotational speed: 100 rpm
